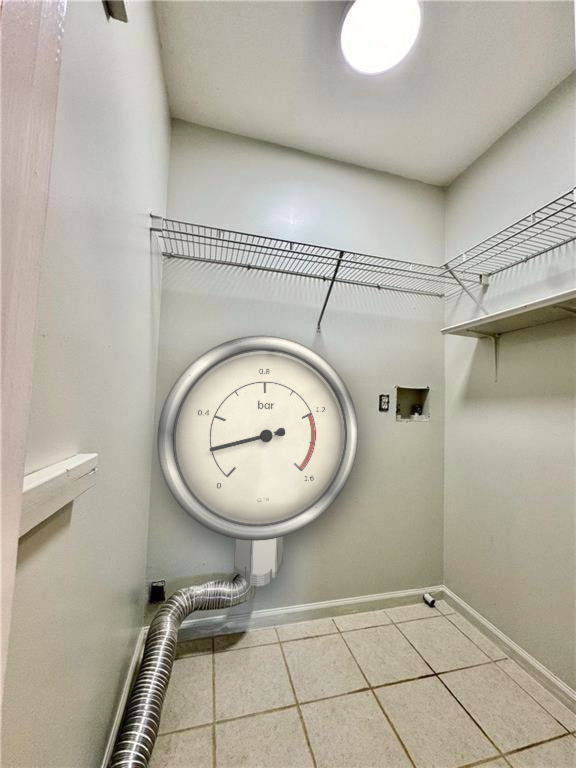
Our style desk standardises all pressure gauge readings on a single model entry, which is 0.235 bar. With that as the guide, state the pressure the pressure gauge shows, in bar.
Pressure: 0.2 bar
